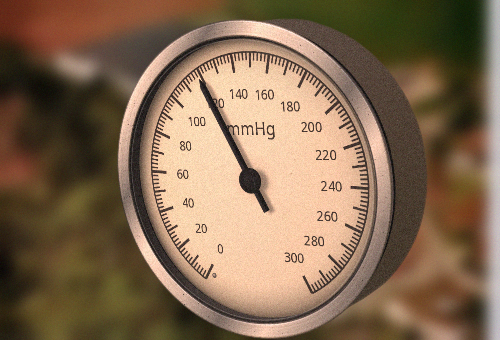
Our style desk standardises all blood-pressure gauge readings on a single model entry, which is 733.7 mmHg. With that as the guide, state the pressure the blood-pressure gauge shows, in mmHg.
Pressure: 120 mmHg
